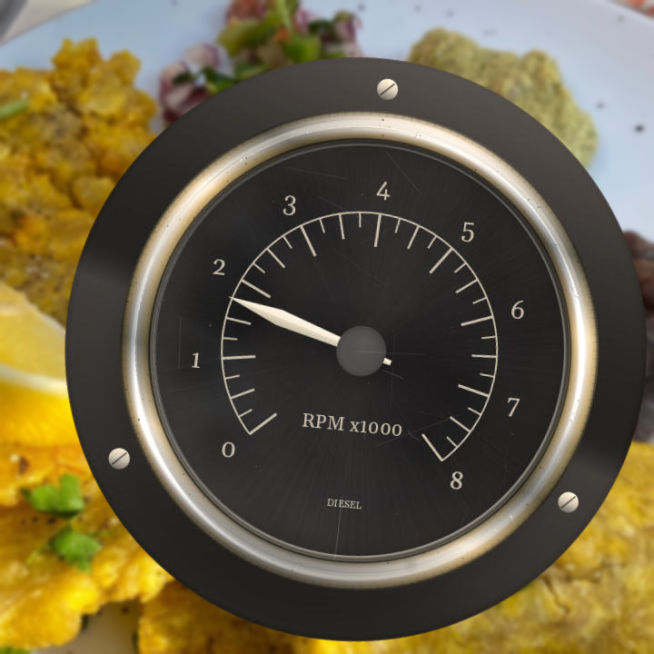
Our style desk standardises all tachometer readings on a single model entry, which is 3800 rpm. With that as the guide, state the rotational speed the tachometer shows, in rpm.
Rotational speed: 1750 rpm
